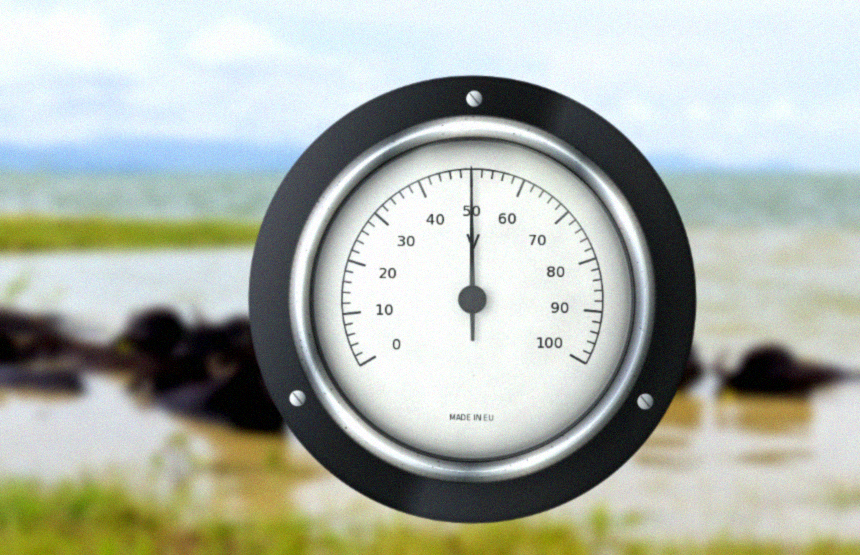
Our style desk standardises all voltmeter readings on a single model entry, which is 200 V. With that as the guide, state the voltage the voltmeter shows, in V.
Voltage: 50 V
